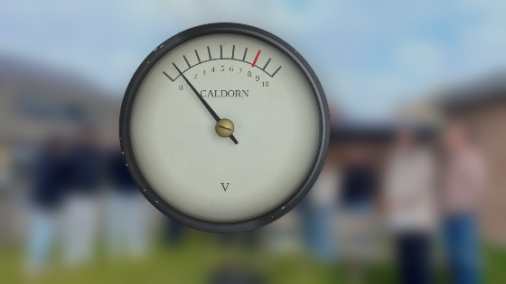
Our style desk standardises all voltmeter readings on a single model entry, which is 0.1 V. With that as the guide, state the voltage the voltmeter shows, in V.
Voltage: 1 V
